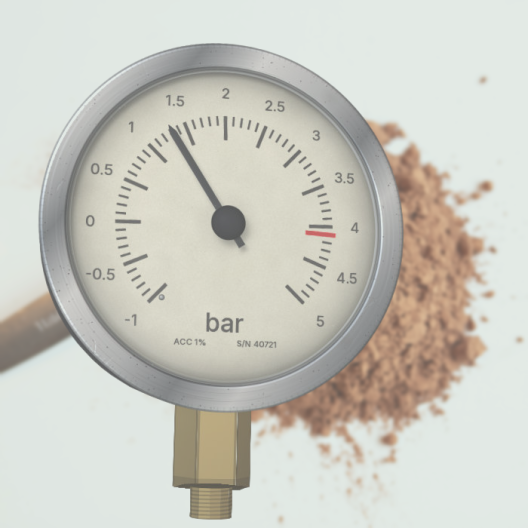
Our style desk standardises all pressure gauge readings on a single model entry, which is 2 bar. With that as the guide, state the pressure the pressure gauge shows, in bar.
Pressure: 1.3 bar
